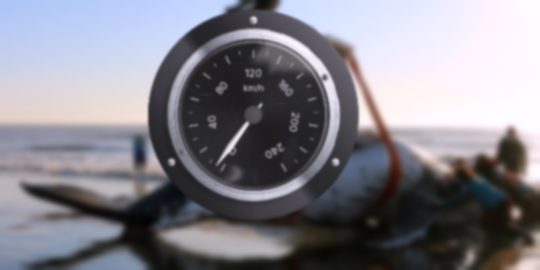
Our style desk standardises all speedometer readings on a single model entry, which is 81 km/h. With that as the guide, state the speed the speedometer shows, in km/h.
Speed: 5 km/h
